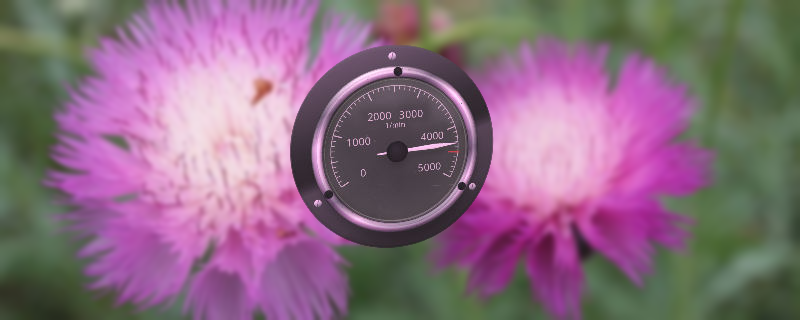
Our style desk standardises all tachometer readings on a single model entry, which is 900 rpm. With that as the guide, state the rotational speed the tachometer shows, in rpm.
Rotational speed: 4300 rpm
